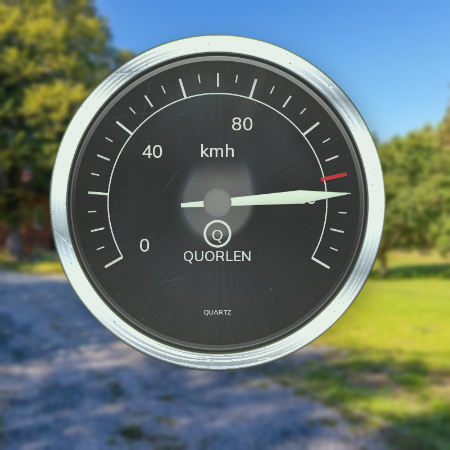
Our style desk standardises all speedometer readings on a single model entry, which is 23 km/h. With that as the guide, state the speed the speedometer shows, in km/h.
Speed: 120 km/h
